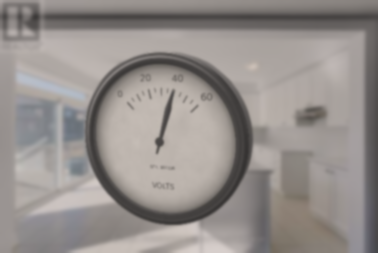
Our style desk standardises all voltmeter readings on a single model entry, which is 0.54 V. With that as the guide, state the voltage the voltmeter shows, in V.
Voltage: 40 V
